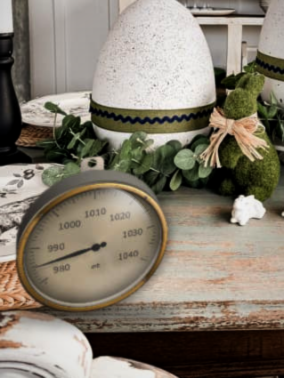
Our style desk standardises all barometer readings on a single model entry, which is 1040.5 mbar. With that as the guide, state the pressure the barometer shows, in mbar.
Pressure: 985 mbar
